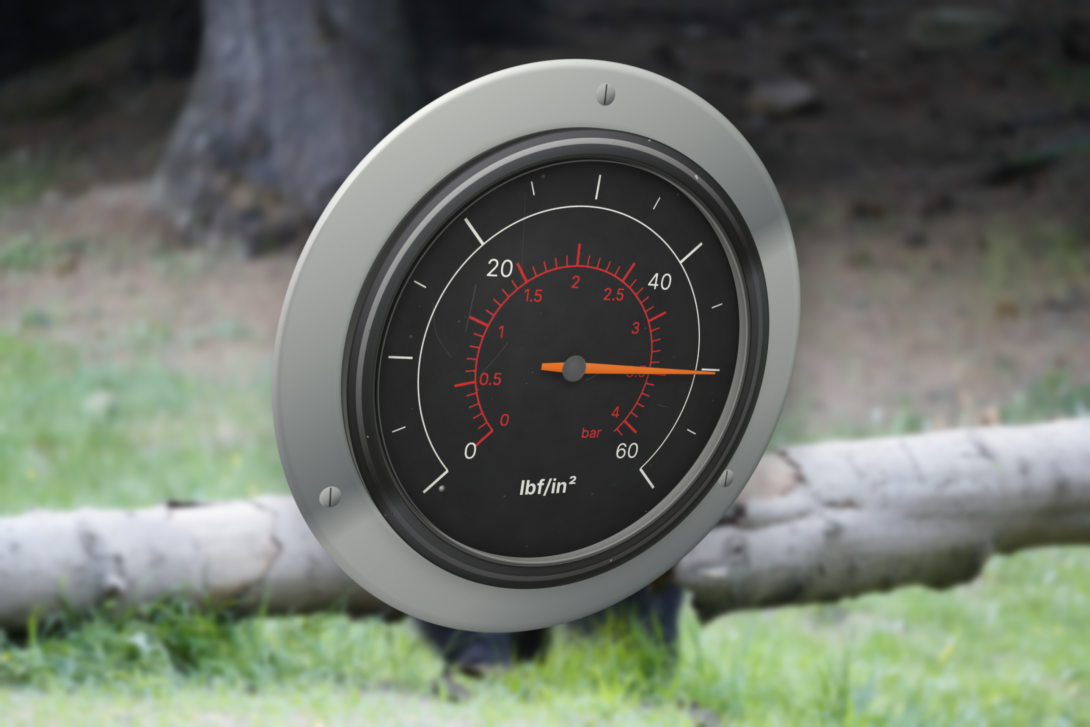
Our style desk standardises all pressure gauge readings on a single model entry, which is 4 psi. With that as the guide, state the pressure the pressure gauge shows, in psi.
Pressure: 50 psi
